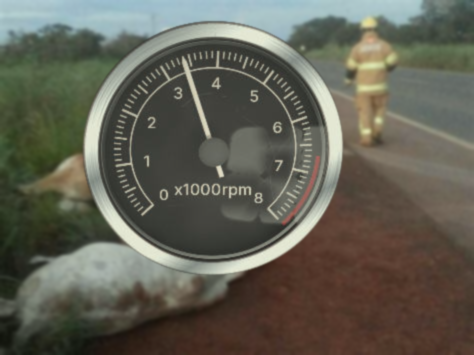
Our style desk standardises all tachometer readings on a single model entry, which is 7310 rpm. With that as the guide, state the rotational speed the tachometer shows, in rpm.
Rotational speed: 3400 rpm
